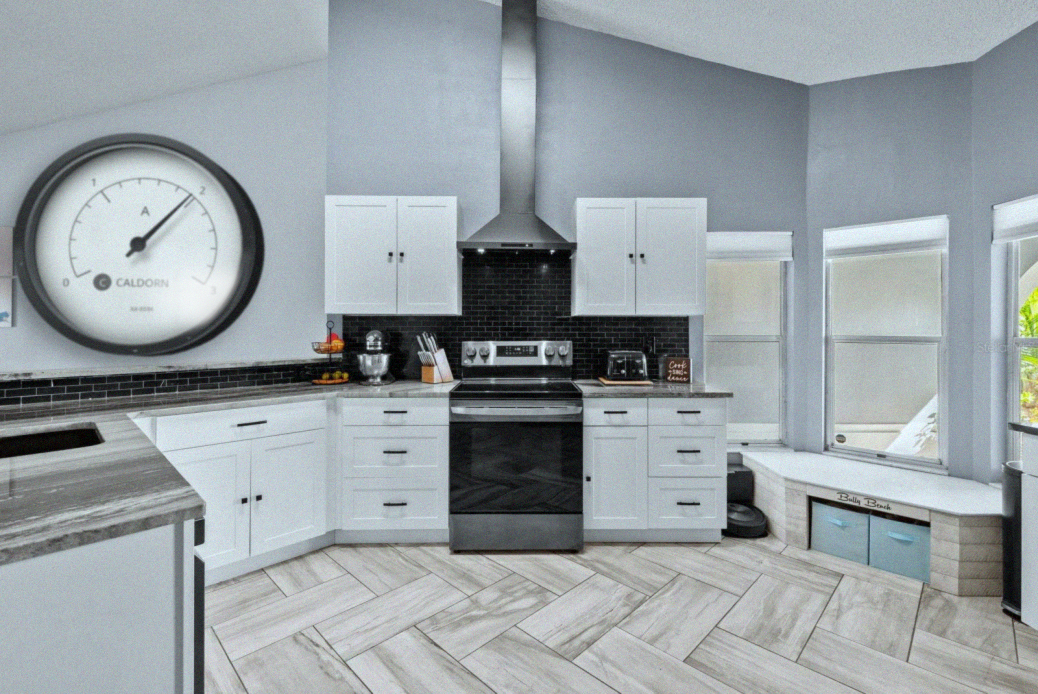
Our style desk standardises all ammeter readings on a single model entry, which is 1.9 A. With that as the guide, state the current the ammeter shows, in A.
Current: 2 A
